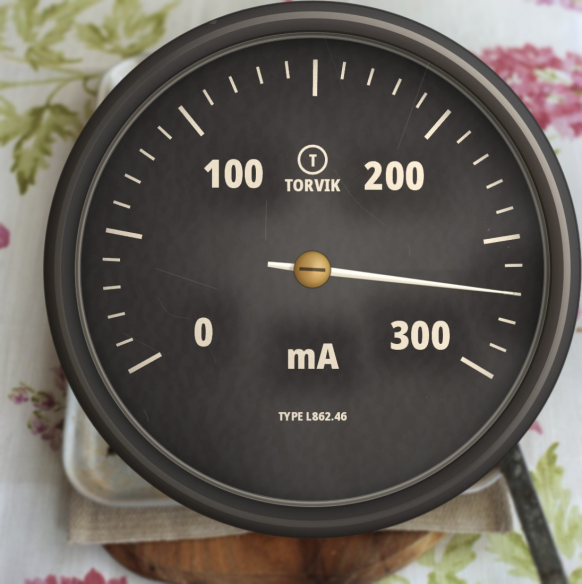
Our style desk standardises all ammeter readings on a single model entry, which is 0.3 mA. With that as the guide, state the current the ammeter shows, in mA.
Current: 270 mA
